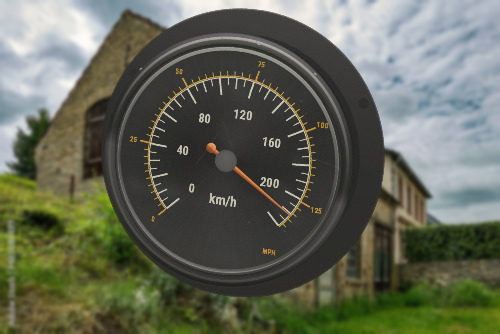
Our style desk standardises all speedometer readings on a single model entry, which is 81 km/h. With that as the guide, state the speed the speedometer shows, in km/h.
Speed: 210 km/h
